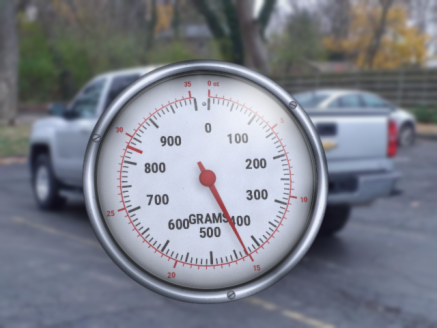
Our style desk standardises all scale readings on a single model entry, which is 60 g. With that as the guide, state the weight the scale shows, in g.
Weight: 430 g
